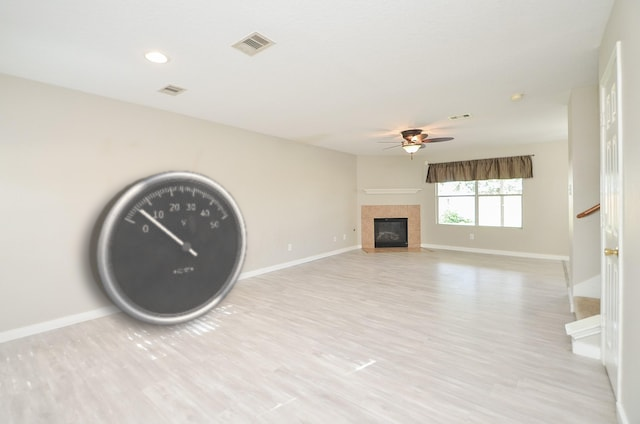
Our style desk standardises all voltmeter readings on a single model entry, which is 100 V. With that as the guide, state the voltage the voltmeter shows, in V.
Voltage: 5 V
